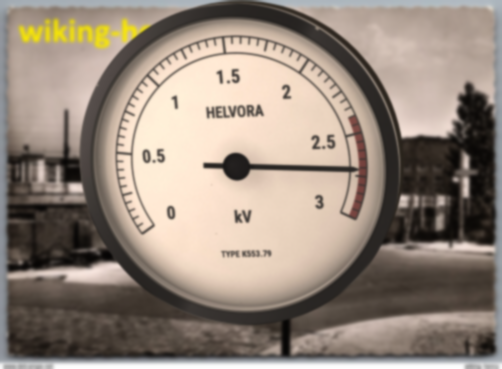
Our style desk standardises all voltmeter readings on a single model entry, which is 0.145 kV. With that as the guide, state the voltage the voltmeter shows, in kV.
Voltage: 2.7 kV
